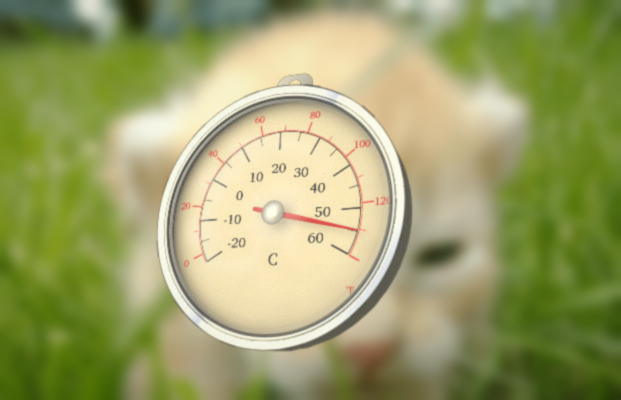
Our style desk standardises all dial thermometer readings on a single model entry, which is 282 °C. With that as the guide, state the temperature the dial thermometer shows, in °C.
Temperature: 55 °C
